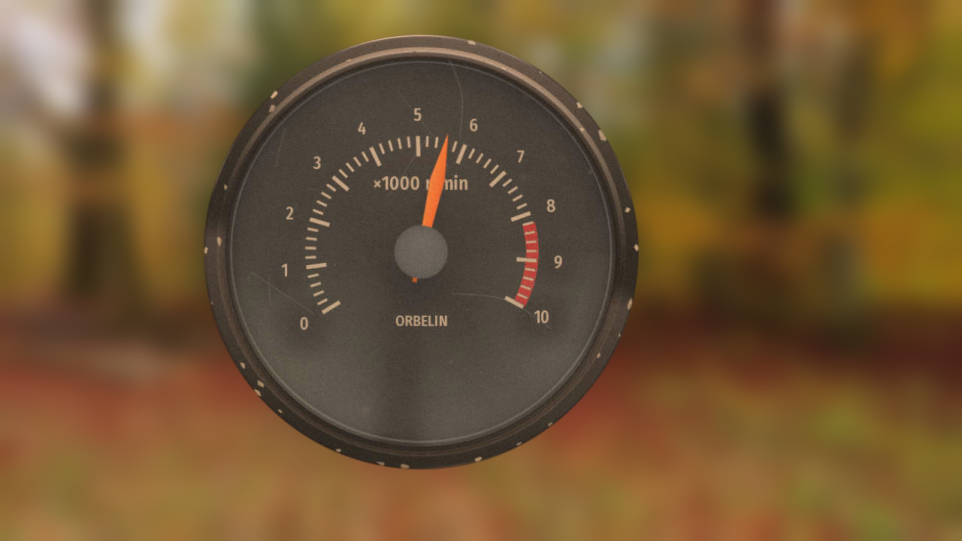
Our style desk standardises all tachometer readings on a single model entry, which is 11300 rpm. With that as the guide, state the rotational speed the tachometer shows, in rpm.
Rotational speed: 5600 rpm
